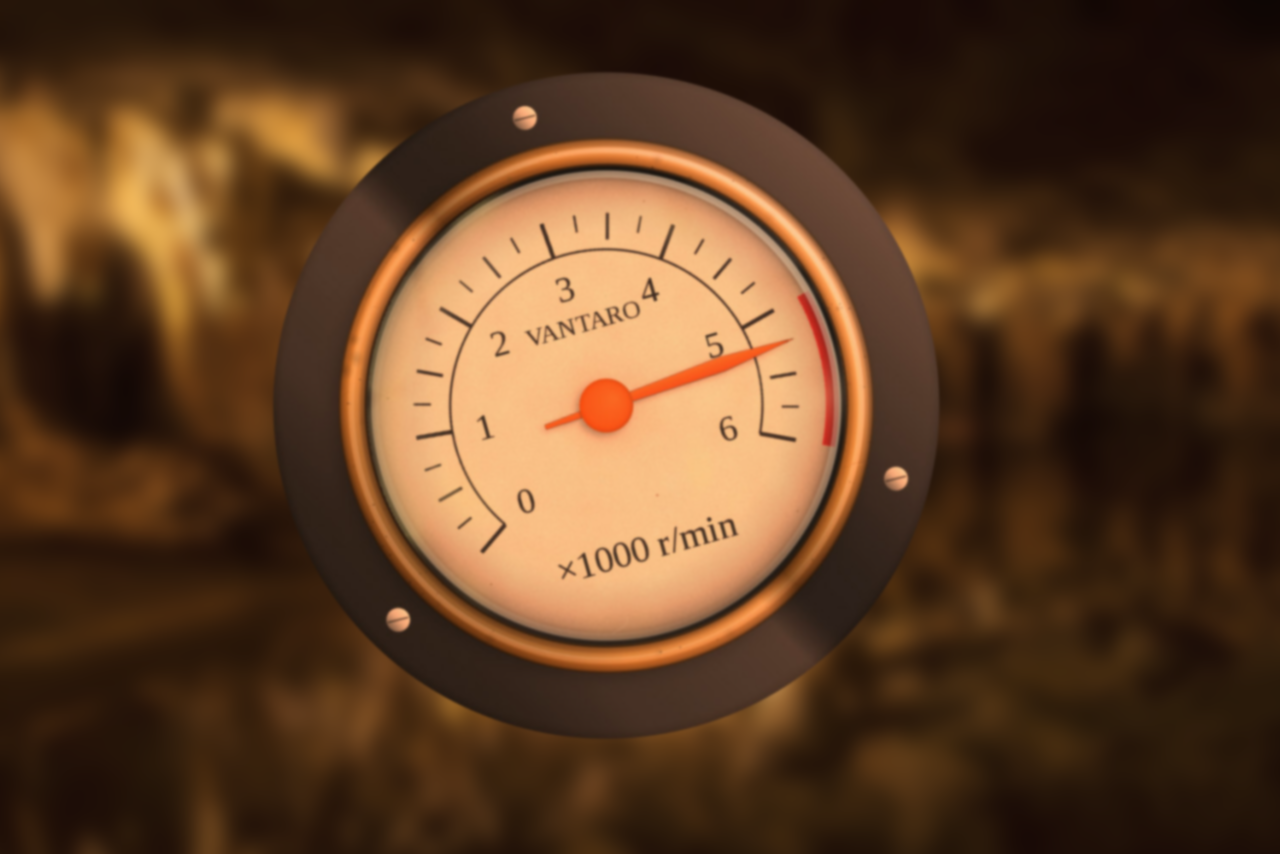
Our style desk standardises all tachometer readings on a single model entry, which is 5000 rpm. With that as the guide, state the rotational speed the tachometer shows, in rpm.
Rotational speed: 5250 rpm
